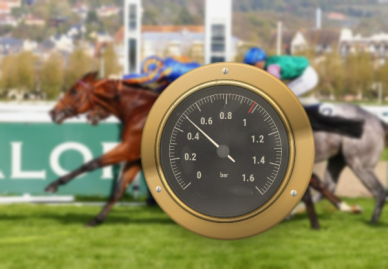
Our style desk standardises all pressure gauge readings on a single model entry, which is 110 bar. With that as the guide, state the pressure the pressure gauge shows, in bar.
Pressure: 0.5 bar
